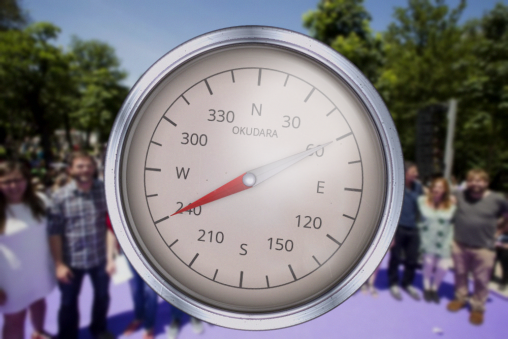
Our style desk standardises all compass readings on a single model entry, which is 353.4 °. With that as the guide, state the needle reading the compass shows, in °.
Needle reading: 240 °
